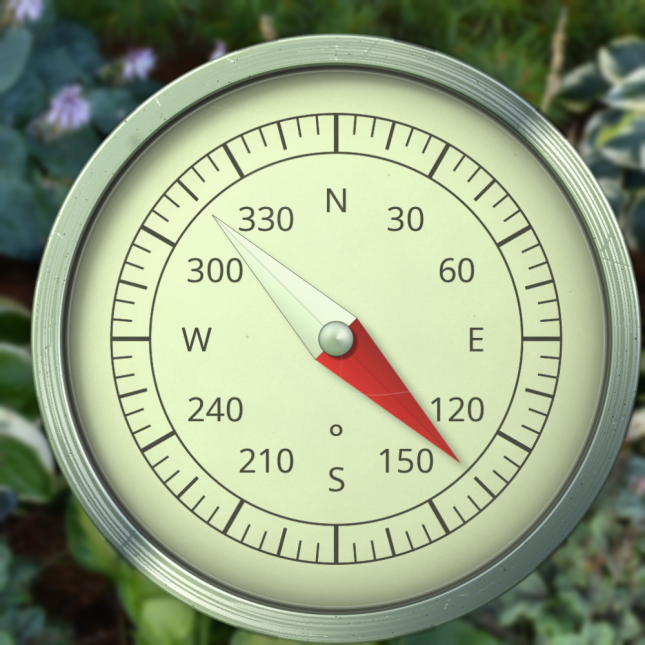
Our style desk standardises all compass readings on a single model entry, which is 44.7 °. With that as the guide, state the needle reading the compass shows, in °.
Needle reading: 135 °
